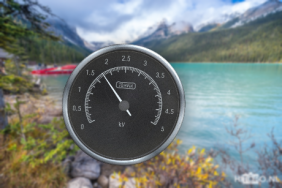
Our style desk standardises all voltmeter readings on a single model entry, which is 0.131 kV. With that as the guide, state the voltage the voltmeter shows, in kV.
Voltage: 1.75 kV
